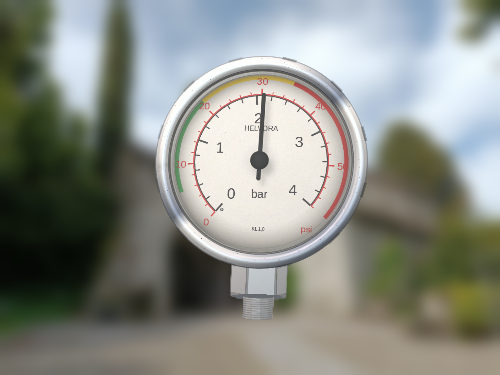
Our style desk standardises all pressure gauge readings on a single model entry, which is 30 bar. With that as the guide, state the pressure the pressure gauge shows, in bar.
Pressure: 2.1 bar
